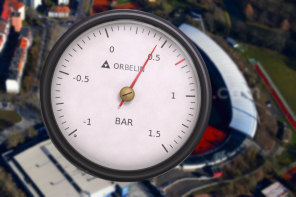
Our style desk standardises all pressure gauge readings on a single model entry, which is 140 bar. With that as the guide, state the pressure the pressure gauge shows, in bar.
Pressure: 0.45 bar
